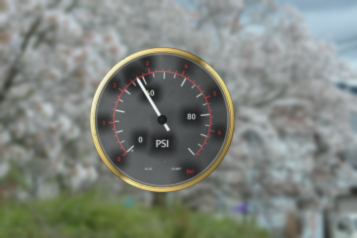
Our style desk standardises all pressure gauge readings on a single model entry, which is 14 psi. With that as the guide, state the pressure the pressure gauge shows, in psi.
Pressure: 37.5 psi
